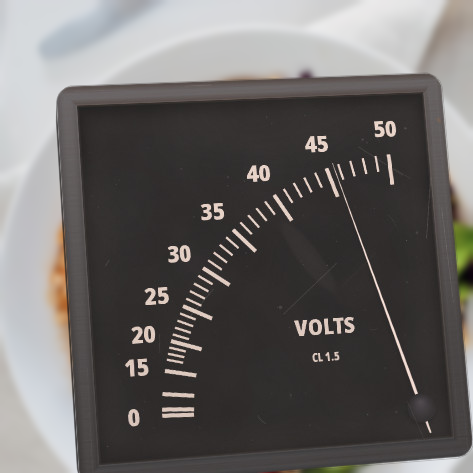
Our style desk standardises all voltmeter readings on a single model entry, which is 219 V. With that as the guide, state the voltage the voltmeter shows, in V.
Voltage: 45.5 V
